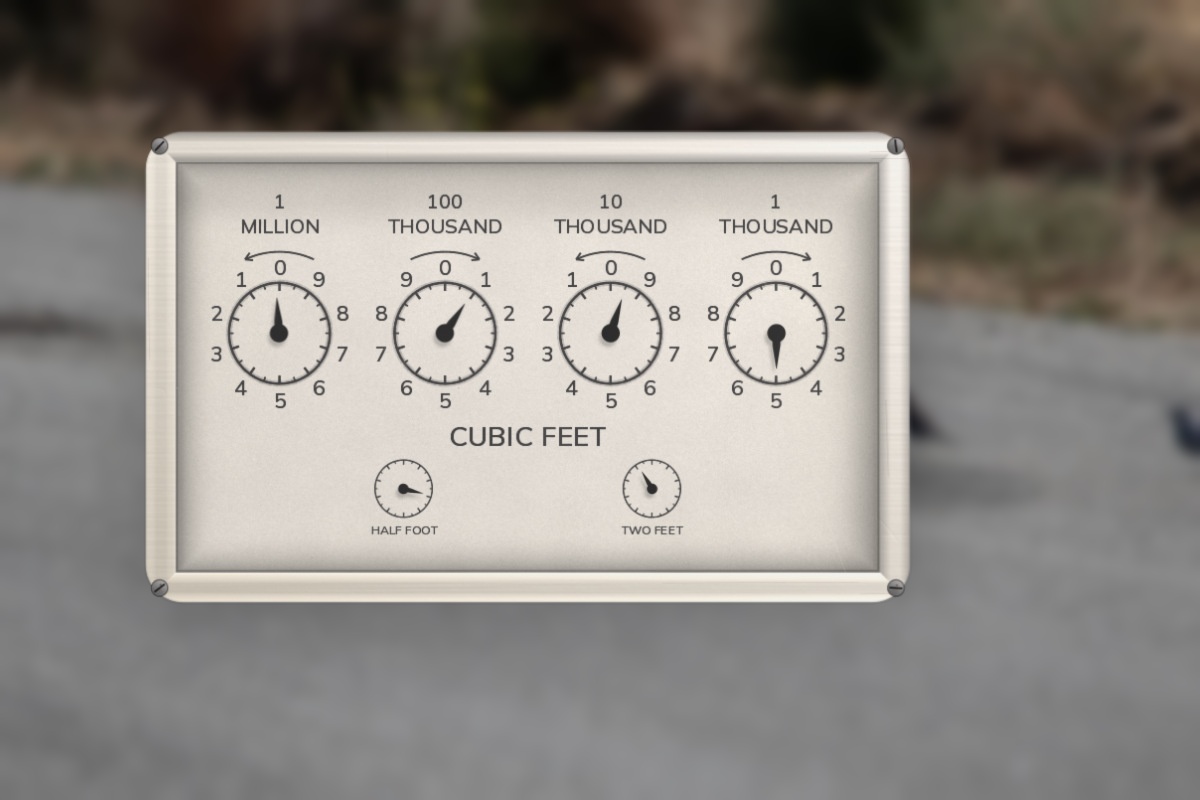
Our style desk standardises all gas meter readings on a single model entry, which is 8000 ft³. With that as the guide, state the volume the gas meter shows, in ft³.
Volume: 9500 ft³
